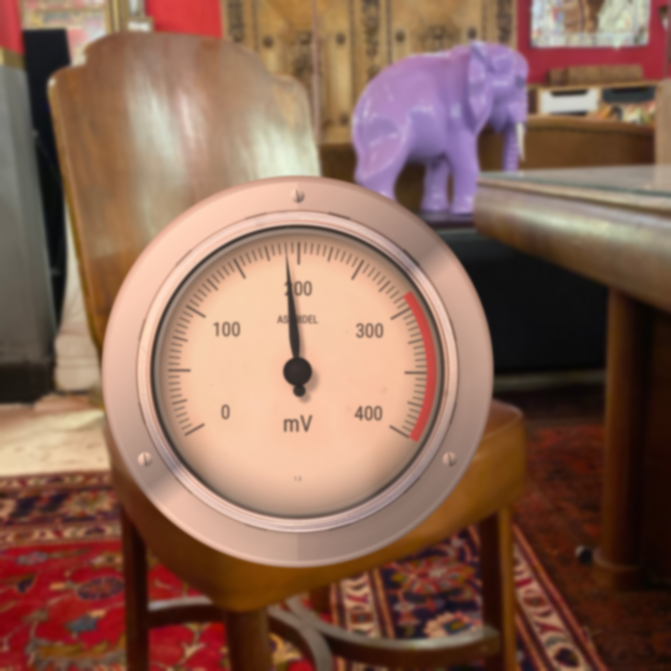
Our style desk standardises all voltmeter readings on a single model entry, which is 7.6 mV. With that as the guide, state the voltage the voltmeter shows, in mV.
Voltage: 190 mV
